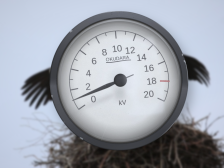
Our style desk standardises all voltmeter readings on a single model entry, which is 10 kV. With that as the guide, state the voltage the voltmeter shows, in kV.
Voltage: 1 kV
